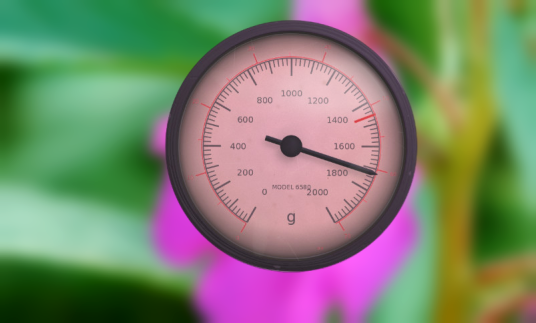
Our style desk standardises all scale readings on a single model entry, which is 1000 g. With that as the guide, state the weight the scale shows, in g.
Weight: 1720 g
